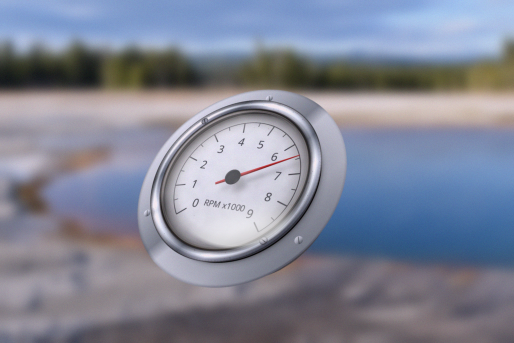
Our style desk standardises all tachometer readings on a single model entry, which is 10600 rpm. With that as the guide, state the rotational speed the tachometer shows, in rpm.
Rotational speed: 6500 rpm
